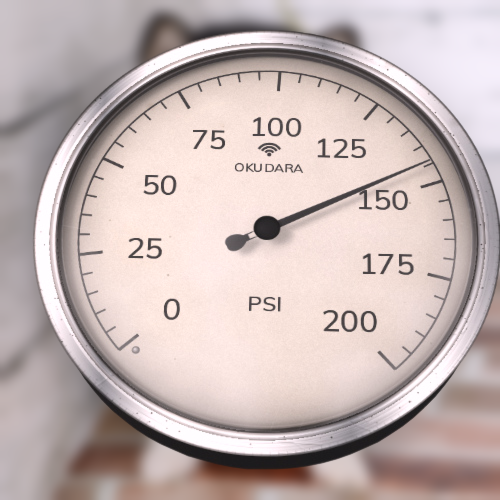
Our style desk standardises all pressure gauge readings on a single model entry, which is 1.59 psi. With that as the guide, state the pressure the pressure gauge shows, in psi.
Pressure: 145 psi
